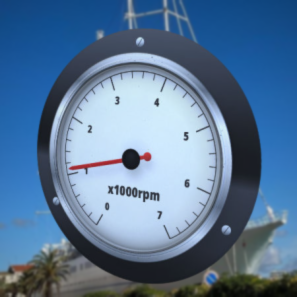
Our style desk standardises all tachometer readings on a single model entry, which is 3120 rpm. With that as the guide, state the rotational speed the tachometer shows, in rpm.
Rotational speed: 1100 rpm
